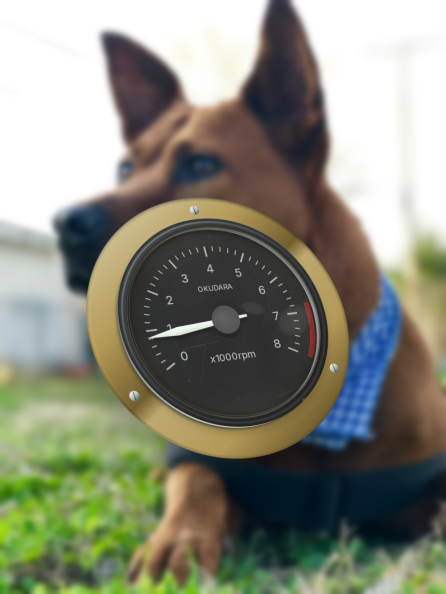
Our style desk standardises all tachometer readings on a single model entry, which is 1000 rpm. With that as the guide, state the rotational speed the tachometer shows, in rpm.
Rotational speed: 800 rpm
